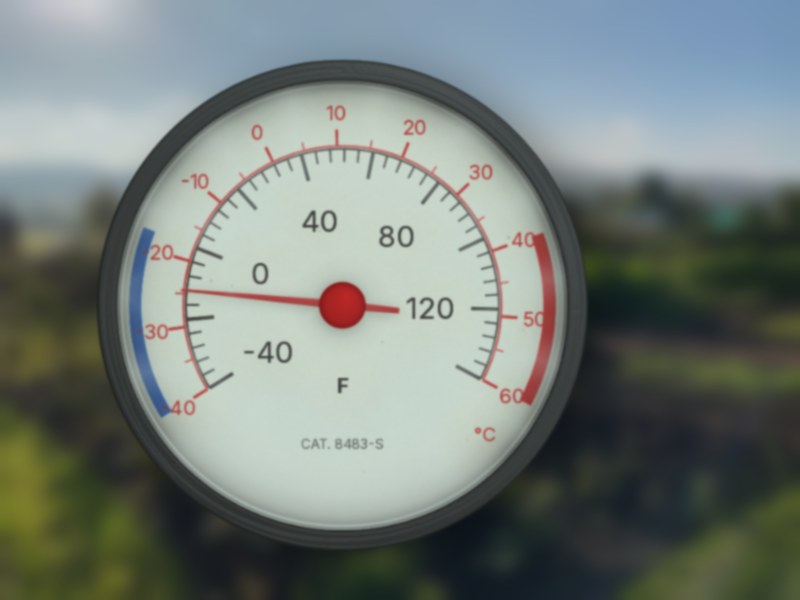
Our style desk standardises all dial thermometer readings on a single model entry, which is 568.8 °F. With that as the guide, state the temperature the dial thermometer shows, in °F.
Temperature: -12 °F
